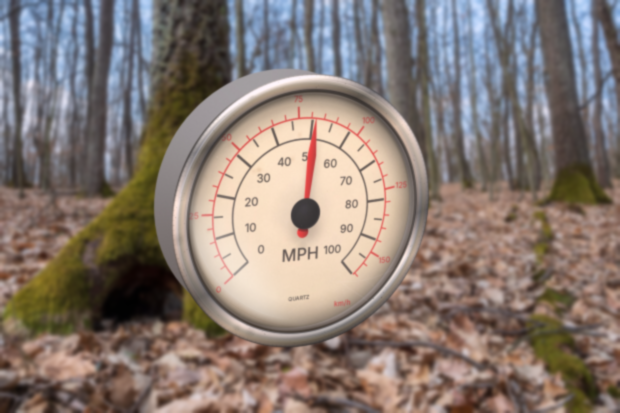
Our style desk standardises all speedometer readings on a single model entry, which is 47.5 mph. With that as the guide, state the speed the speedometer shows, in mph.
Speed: 50 mph
